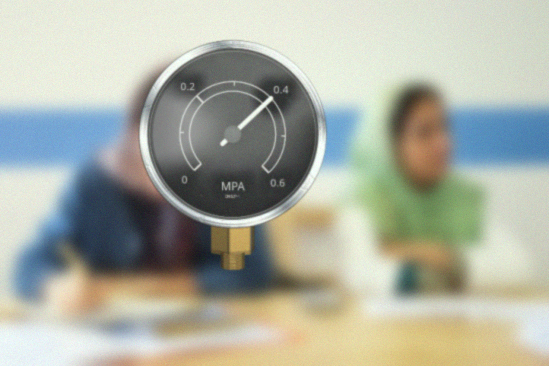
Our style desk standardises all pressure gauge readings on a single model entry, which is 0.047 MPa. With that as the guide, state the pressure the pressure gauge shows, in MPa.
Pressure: 0.4 MPa
